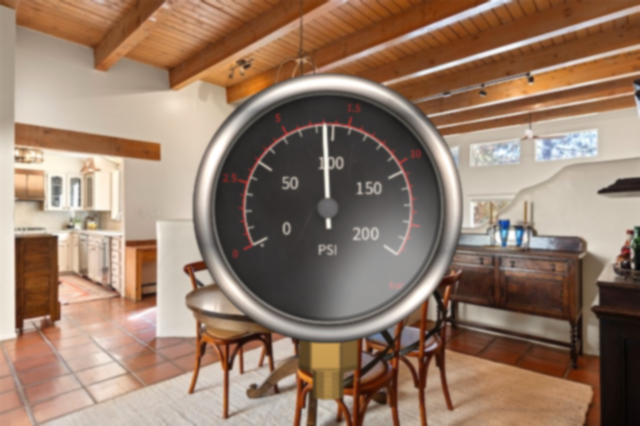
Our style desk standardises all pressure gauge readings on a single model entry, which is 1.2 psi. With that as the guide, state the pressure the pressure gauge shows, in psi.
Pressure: 95 psi
